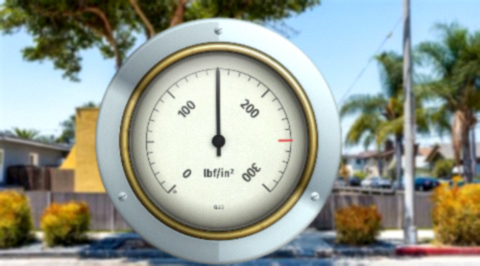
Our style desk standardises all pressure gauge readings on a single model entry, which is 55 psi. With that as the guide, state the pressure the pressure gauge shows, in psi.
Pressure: 150 psi
